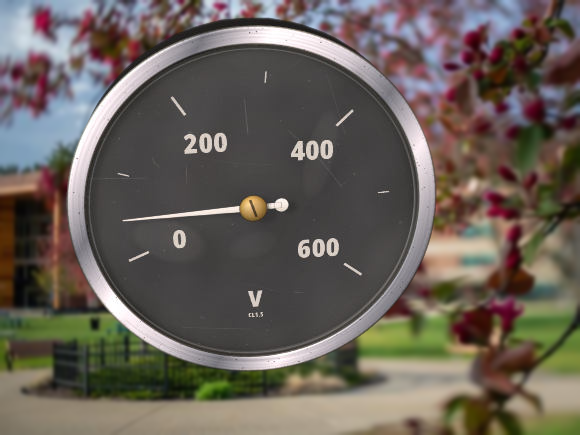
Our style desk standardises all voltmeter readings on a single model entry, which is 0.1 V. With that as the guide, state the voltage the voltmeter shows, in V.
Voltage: 50 V
